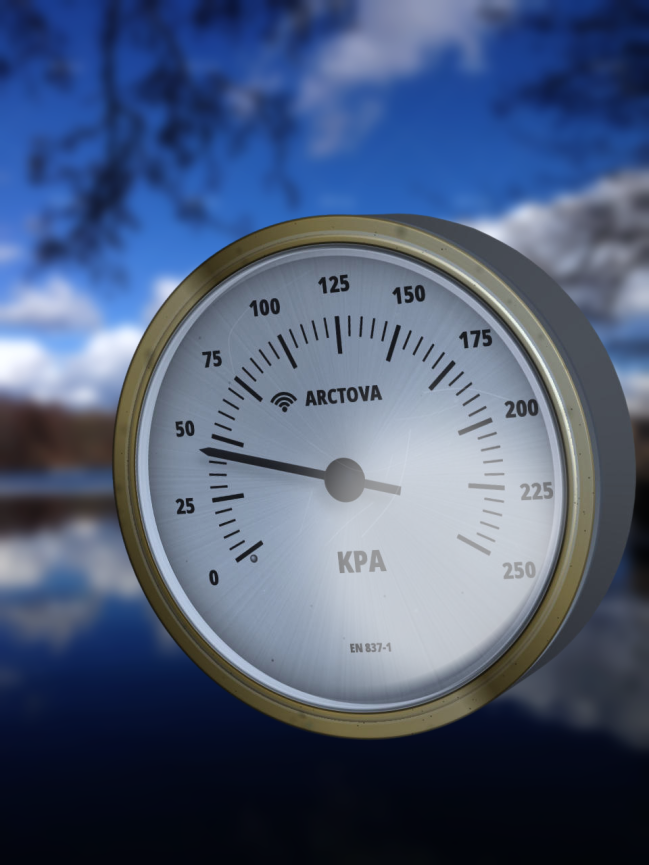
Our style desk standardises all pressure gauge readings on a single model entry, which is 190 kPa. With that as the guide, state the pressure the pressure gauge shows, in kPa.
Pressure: 45 kPa
